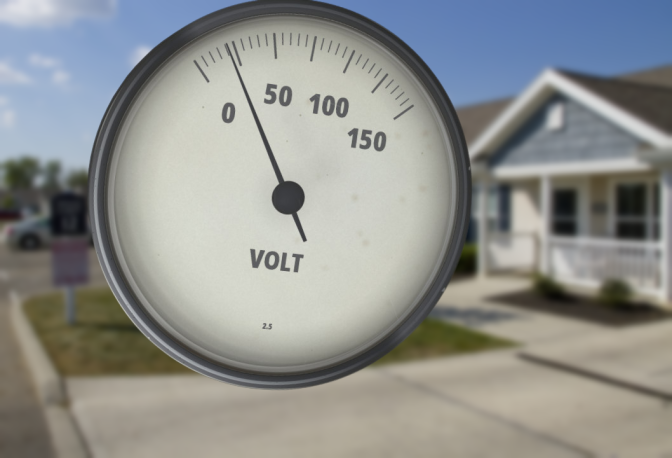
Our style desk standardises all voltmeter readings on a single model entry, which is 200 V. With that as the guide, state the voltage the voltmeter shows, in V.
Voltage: 20 V
